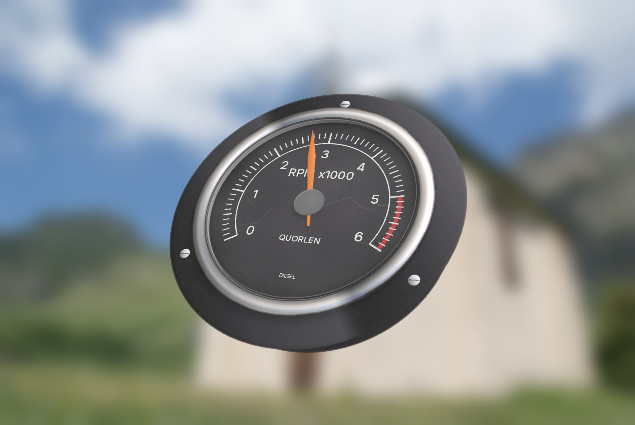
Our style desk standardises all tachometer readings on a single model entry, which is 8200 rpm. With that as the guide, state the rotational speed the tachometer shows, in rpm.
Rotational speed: 2700 rpm
